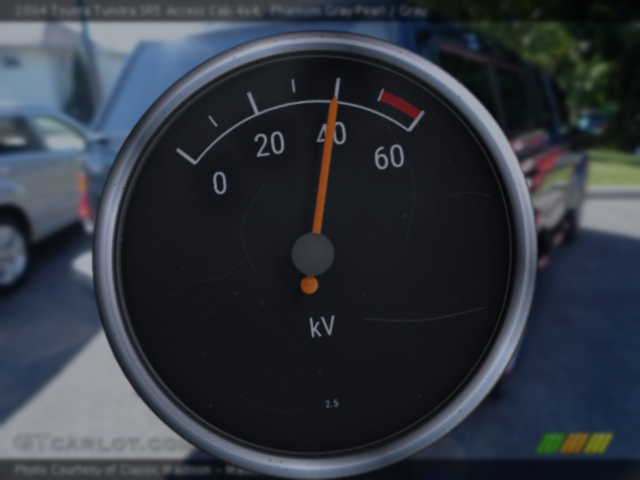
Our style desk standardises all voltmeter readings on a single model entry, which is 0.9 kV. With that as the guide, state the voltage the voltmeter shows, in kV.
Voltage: 40 kV
